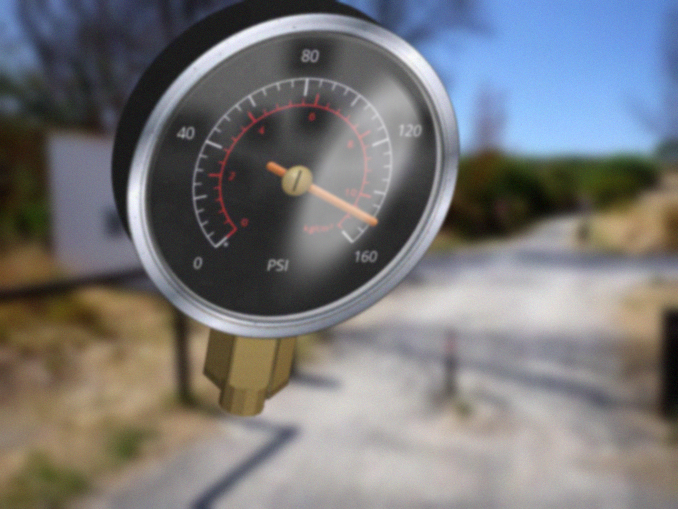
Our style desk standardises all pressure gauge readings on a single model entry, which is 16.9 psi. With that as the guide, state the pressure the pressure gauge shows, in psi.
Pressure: 150 psi
